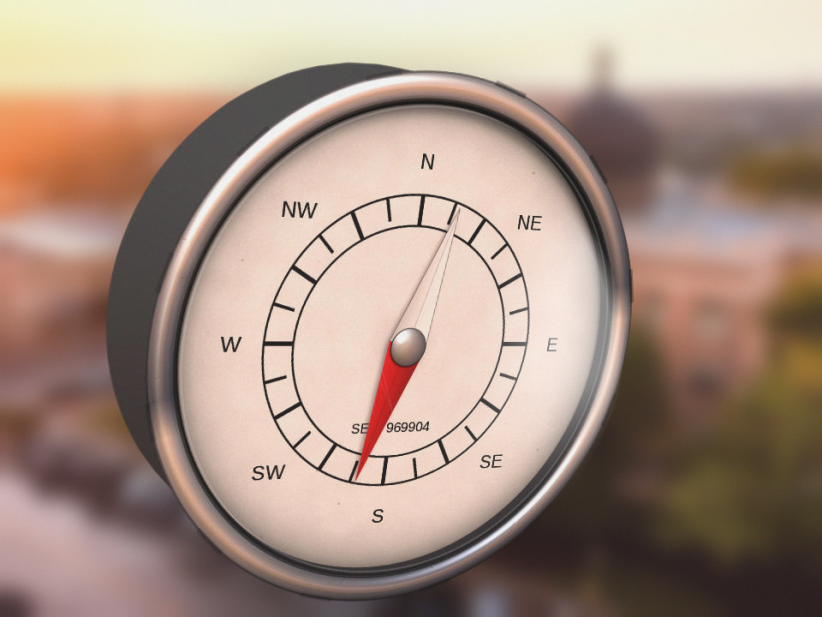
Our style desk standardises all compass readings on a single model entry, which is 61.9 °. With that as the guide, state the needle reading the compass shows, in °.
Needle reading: 195 °
